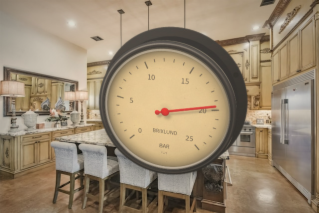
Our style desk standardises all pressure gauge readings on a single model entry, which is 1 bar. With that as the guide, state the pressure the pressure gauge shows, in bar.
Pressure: 19.5 bar
